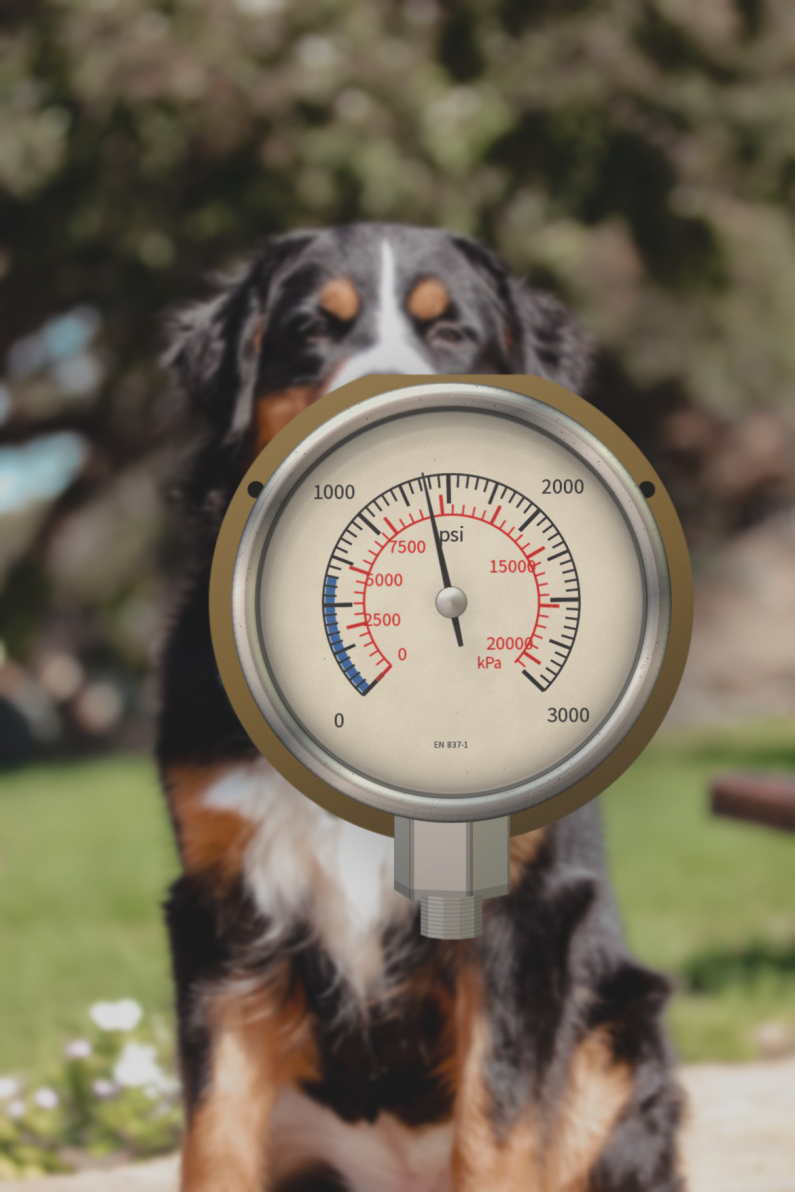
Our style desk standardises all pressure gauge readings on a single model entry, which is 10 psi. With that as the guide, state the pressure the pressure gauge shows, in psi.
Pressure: 1375 psi
